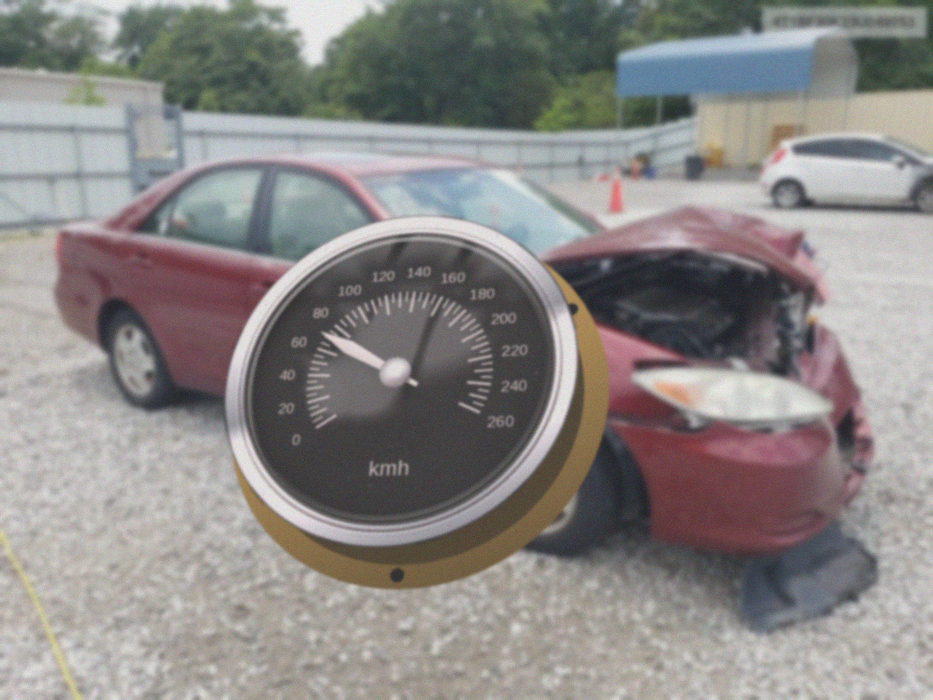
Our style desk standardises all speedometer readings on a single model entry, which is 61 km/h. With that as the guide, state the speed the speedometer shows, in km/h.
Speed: 70 km/h
